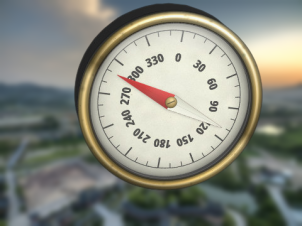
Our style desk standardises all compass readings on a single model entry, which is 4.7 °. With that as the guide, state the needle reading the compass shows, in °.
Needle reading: 290 °
